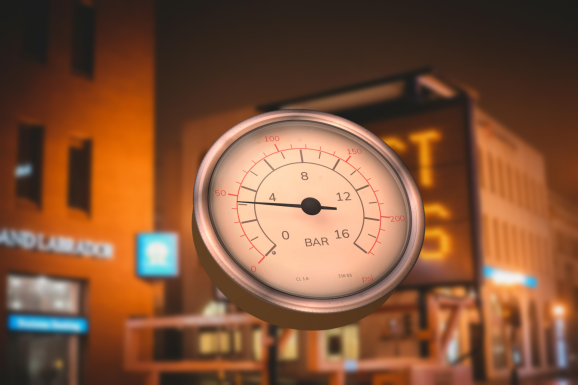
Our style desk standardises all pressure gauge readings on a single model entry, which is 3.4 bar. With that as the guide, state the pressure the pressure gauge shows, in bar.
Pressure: 3 bar
